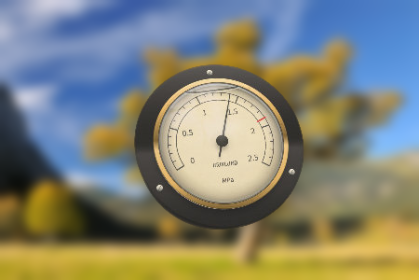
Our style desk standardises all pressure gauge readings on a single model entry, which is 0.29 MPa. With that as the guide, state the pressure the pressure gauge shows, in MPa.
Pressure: 1.4 MPa
